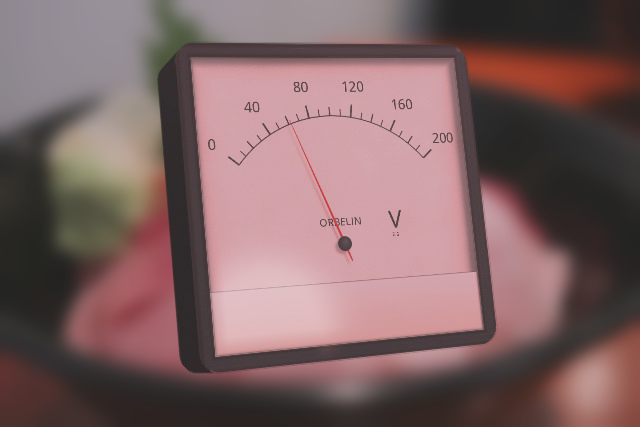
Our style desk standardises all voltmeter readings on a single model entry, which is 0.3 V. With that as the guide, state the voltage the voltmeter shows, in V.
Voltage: 60 V
